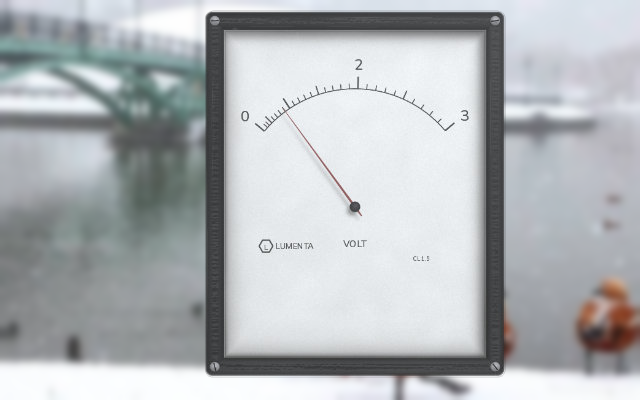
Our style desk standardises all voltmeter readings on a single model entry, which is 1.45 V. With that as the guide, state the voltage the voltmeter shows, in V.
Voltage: 0.9 V
